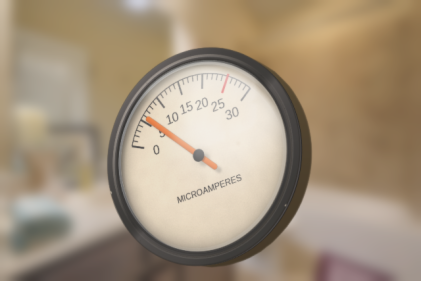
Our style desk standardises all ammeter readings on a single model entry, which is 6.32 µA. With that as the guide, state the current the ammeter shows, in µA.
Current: 6 µA
